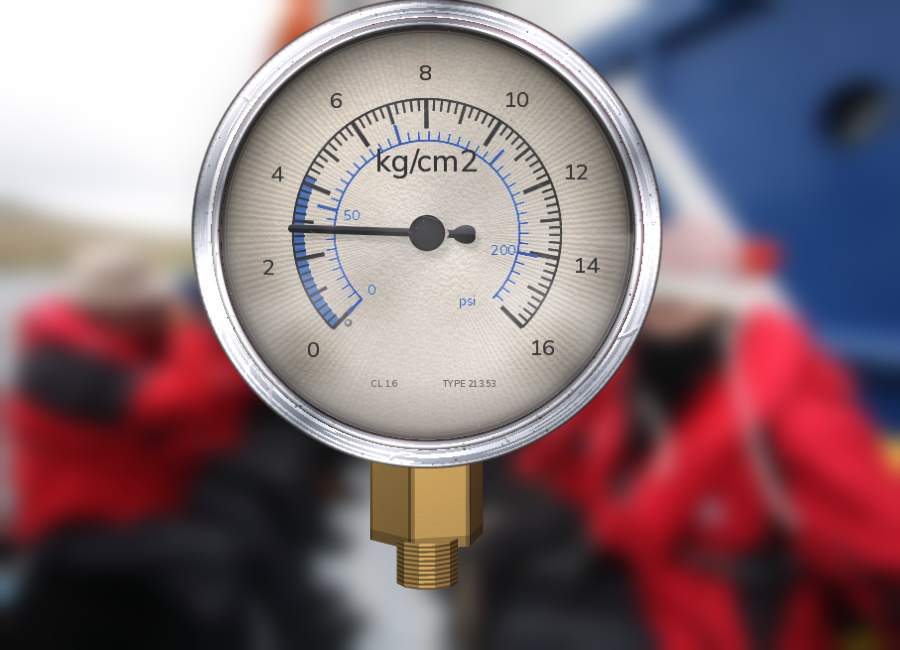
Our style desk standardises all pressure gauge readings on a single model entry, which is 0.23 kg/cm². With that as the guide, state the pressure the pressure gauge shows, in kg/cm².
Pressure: 2.8 kg/cm²
